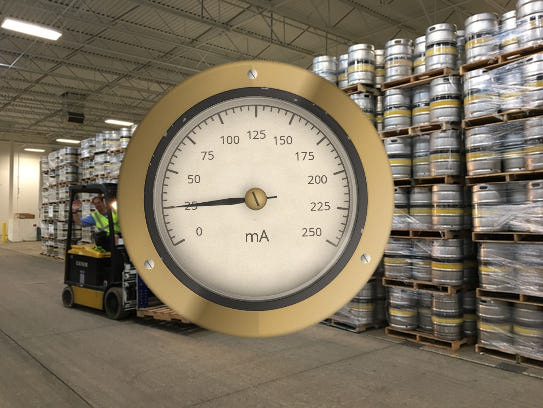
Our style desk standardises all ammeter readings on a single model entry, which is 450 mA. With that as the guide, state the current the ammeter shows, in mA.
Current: 25 mA
